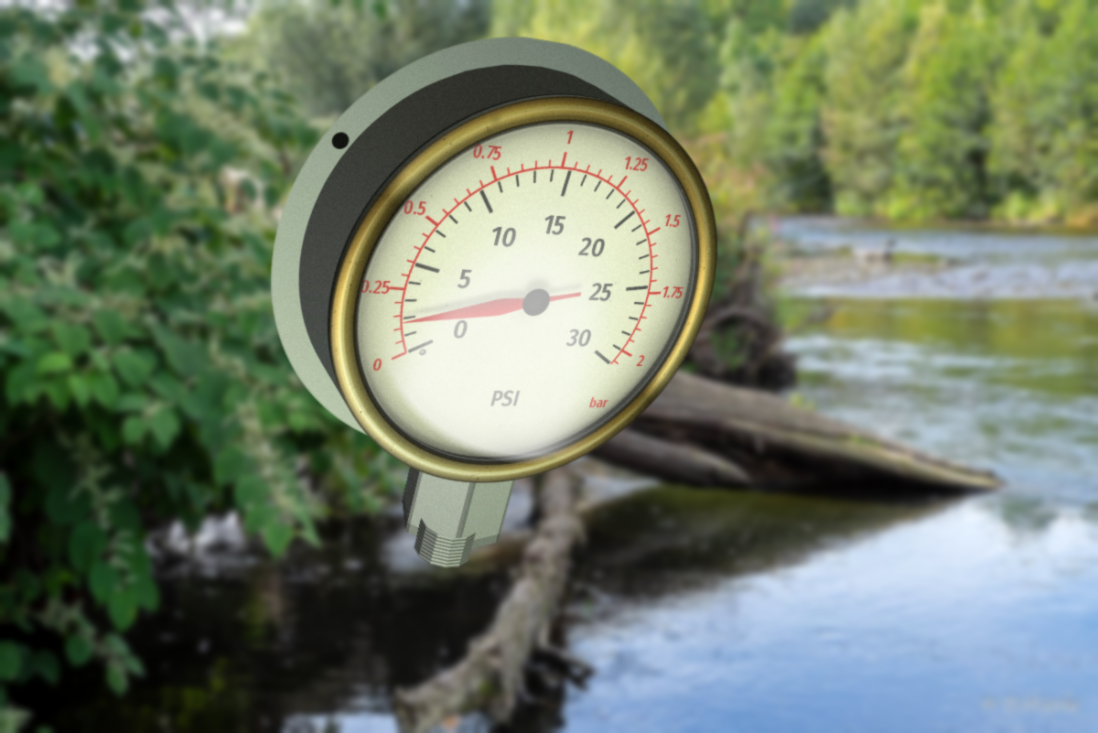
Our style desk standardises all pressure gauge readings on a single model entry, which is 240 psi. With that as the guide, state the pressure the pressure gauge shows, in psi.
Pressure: 2 psi
